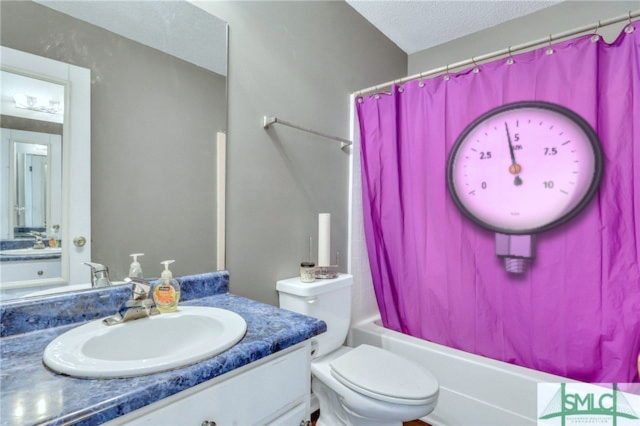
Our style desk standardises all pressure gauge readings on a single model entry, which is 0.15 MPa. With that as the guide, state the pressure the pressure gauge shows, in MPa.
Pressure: 4.5 MPa
